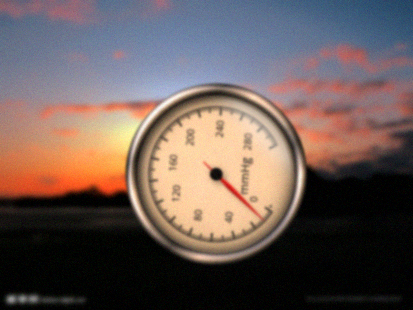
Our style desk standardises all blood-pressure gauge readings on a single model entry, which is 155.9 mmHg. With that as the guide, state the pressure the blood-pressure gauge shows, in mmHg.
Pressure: 10 mmHg
